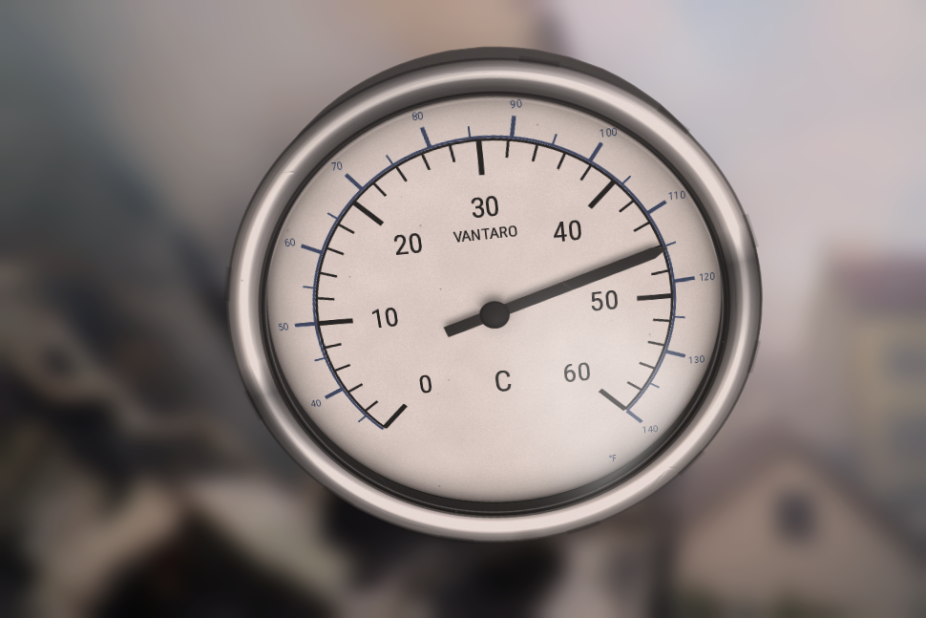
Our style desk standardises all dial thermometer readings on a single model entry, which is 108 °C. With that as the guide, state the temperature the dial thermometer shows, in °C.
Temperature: 46 °C
